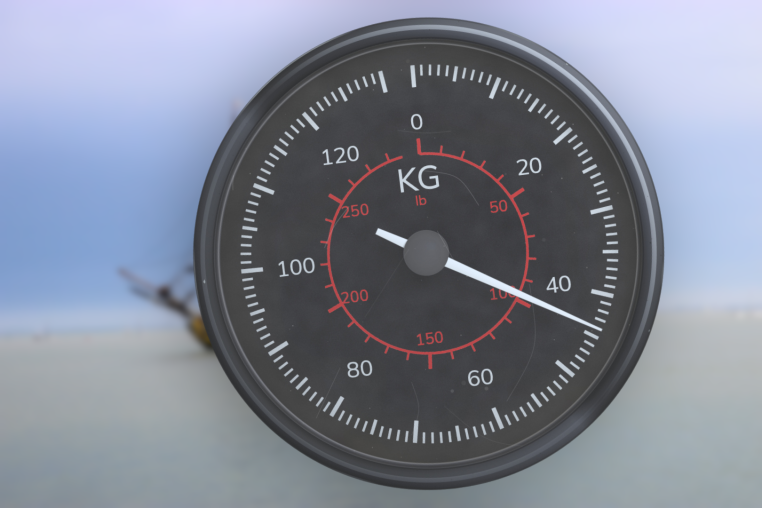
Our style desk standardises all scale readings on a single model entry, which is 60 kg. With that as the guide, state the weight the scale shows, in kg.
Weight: 44 kg
